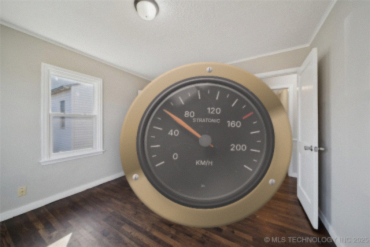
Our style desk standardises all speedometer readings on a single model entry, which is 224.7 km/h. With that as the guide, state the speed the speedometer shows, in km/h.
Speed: 60 km/h
